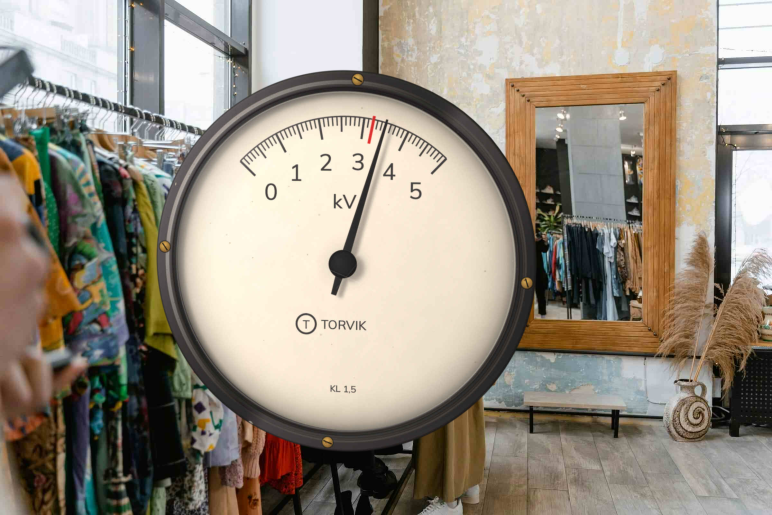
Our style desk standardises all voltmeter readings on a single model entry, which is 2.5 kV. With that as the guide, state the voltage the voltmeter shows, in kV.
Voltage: 3.5 kV
